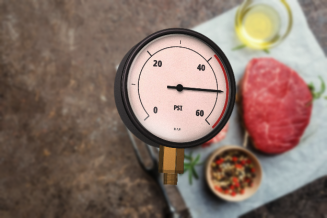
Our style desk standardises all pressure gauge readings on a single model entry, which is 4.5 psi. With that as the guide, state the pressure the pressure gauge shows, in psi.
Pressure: 50 psi
